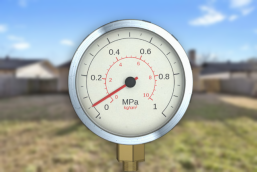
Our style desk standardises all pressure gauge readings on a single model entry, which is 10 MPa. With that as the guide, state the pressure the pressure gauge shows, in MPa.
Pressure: 0.05 MPa
